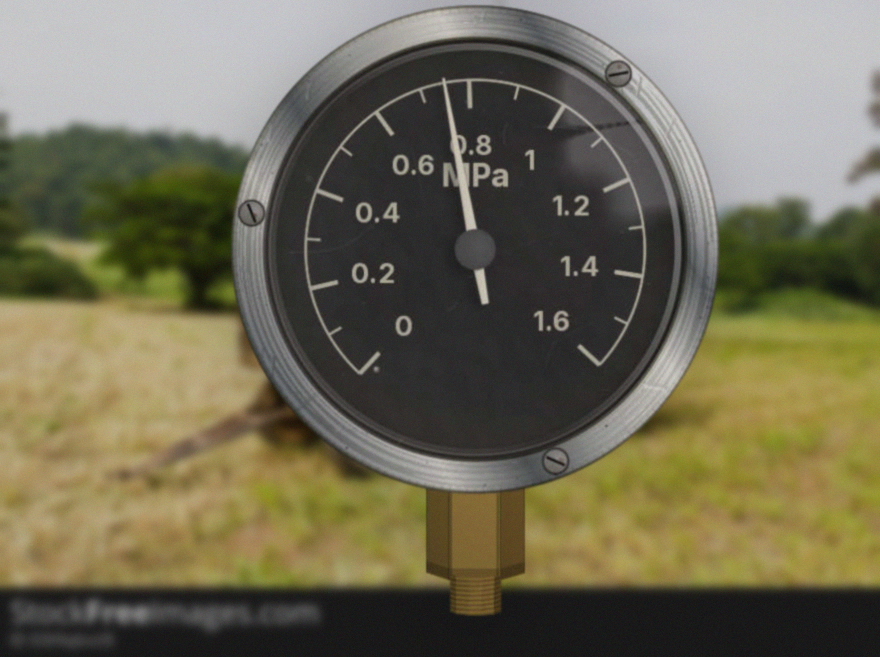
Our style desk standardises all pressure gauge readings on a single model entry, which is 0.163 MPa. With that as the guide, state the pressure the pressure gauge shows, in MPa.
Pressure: 0.75 MPa
